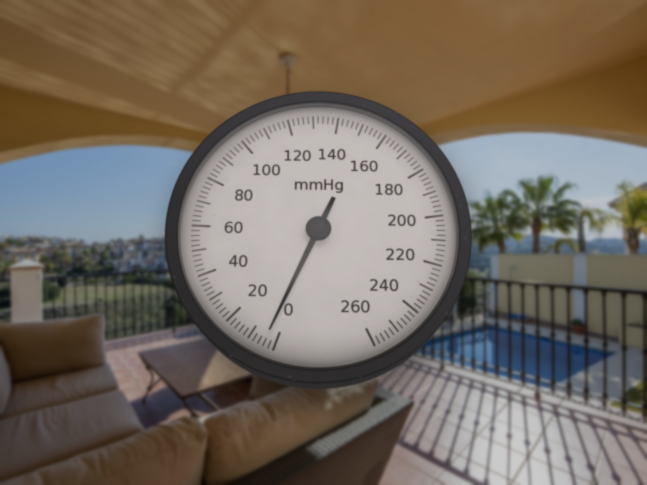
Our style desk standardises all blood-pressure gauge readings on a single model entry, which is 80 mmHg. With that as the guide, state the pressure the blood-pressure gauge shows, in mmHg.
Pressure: 4 mmHg
